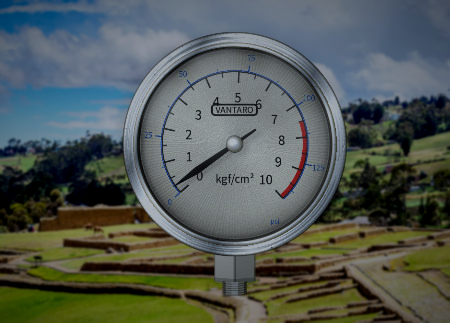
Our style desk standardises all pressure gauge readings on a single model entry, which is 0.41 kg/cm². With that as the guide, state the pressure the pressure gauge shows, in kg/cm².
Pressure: 0.25 kg/cm²
